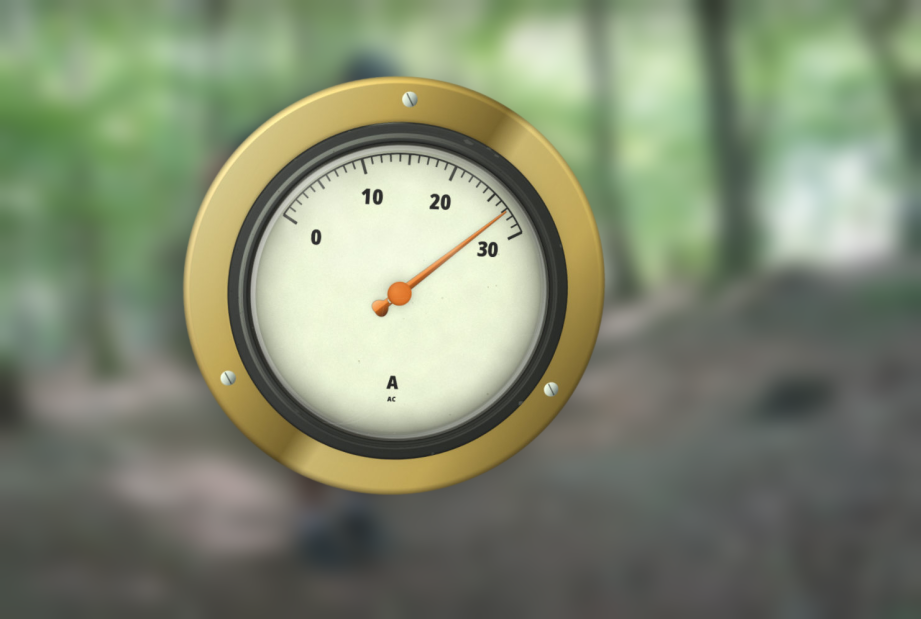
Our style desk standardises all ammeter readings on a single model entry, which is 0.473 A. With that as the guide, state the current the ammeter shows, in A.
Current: 27 A
